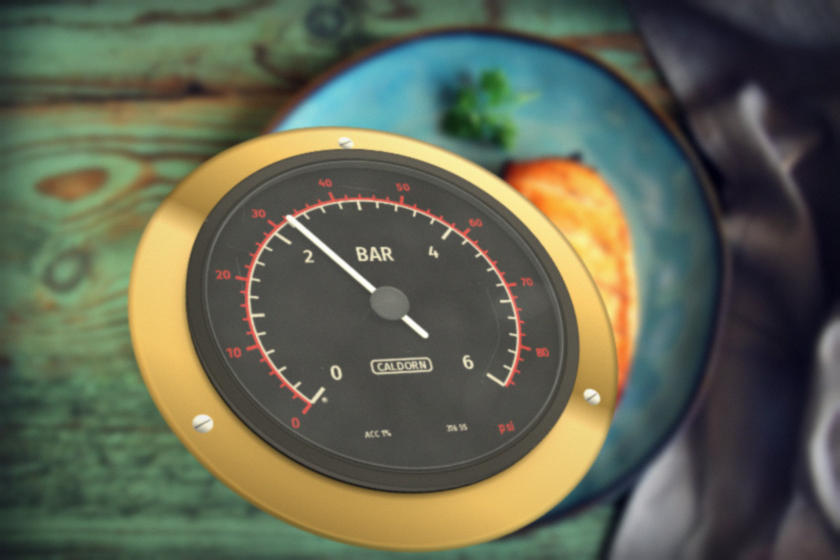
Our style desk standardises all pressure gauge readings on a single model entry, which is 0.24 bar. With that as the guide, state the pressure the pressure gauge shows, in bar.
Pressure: 2.2 bar
